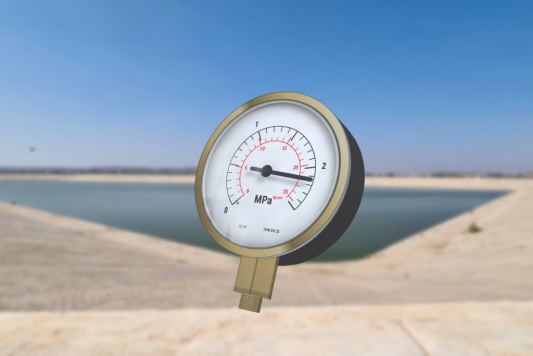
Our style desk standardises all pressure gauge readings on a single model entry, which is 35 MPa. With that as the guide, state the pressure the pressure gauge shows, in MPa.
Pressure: 2.15 MPa
